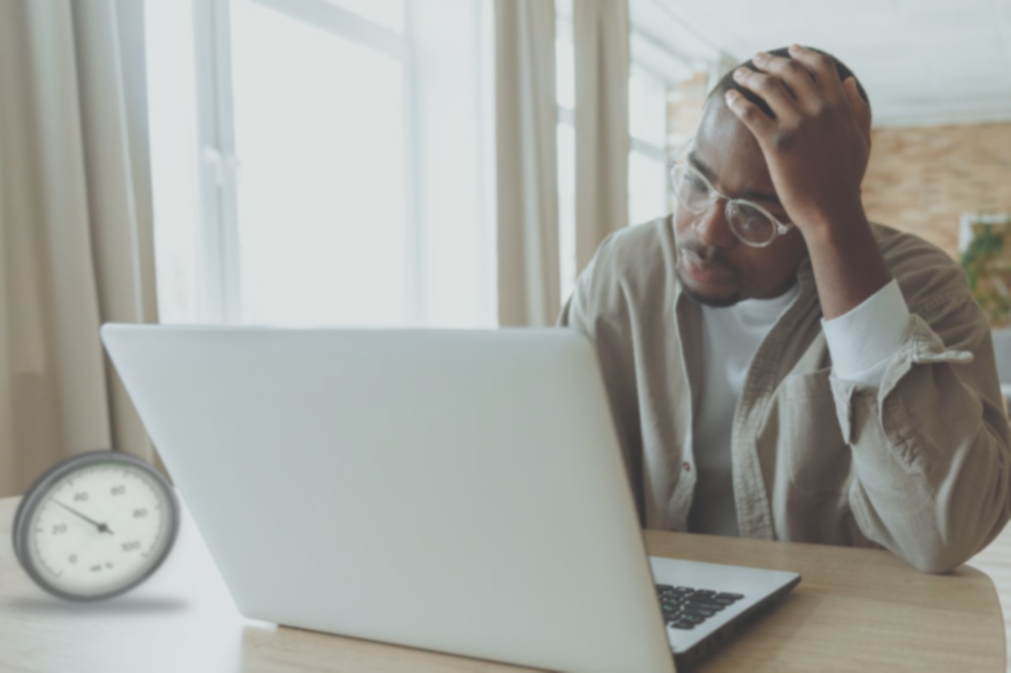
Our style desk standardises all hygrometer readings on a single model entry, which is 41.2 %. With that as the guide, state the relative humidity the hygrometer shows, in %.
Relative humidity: 32 %
